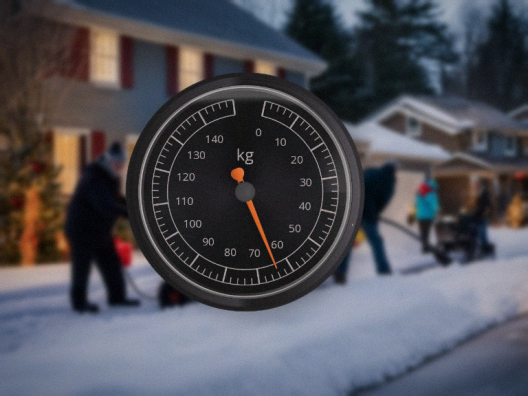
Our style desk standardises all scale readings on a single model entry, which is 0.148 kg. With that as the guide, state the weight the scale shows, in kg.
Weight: 64 kg
